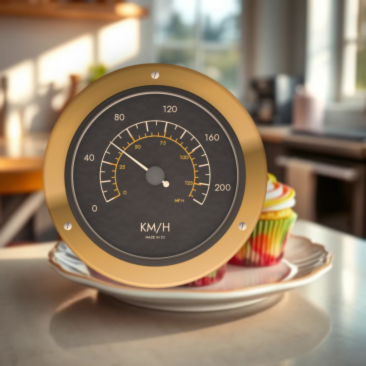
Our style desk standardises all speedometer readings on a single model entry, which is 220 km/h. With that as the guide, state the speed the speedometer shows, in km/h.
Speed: 60 km/h
